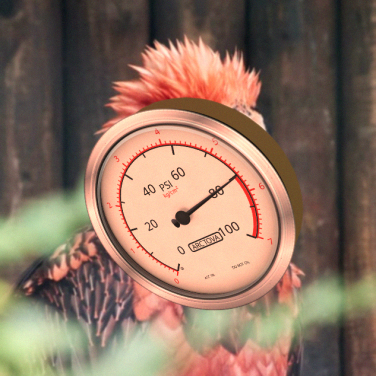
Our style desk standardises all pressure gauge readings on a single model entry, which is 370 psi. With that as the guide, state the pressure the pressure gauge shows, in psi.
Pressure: 80 psi
